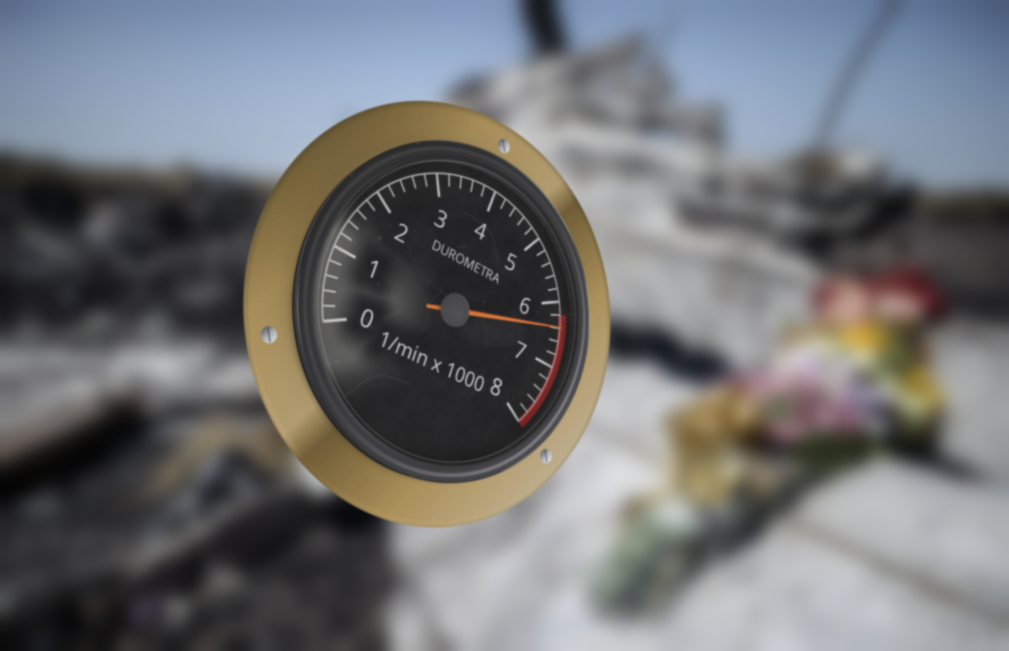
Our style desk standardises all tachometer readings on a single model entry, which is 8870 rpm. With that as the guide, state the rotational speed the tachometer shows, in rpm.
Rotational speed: 6400 rpm
